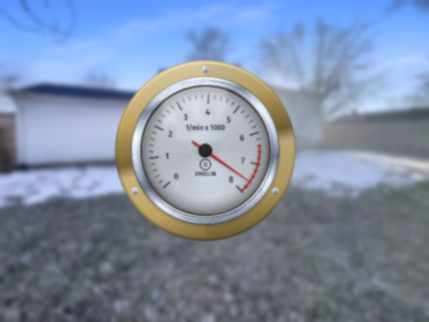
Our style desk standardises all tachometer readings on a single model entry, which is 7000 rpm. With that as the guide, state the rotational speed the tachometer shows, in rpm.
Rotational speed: 7600 rpm
